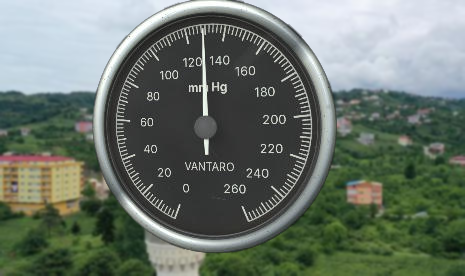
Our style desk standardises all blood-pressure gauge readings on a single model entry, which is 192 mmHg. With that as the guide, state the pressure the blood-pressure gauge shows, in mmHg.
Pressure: 130 mmHg
